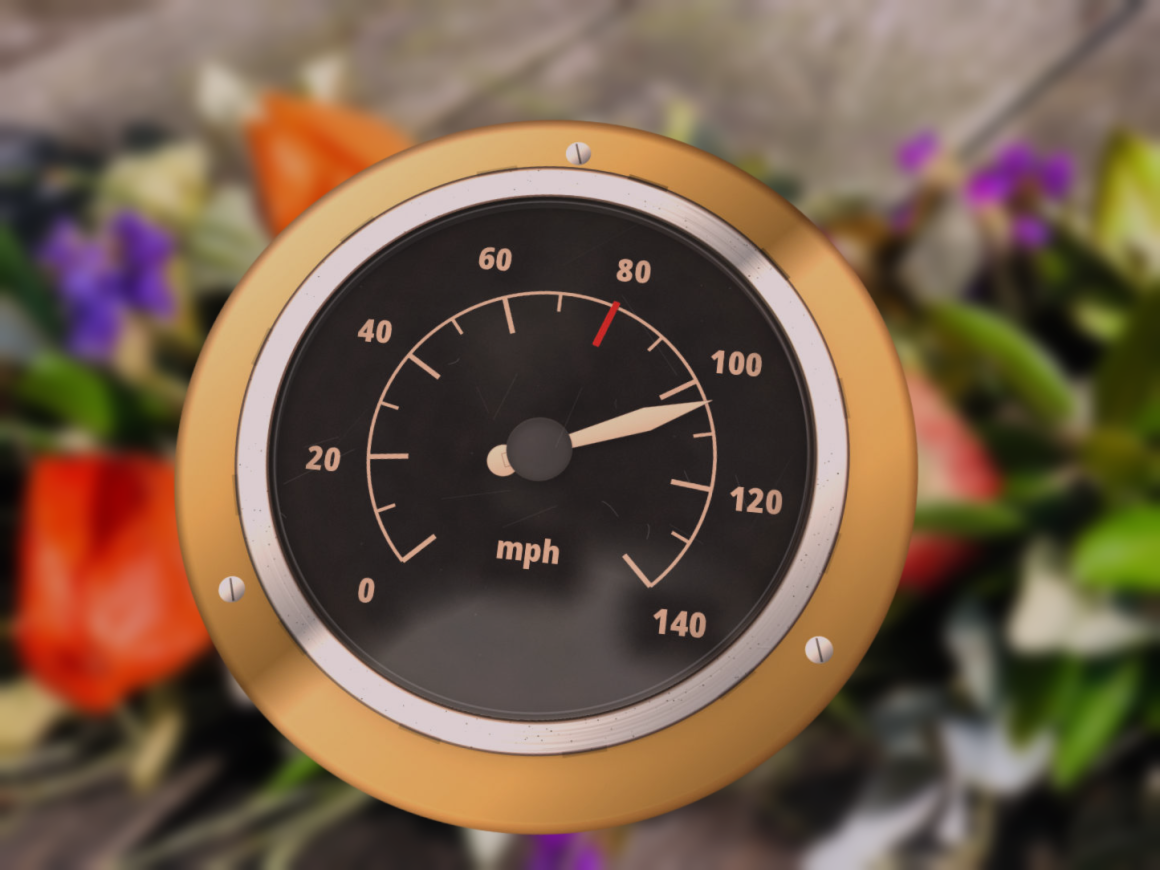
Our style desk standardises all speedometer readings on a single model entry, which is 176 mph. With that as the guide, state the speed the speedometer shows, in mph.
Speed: 105 mph
